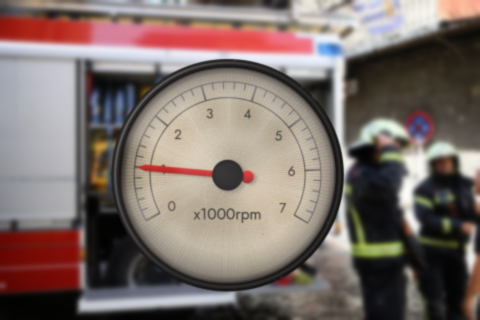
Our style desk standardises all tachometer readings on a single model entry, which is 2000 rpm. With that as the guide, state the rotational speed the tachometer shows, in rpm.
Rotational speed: 1000 rpm
